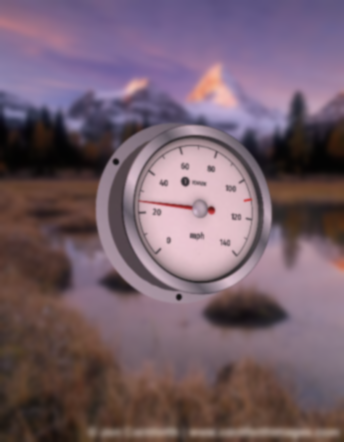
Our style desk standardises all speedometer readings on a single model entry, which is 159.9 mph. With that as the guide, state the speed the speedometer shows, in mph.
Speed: 25 mph
